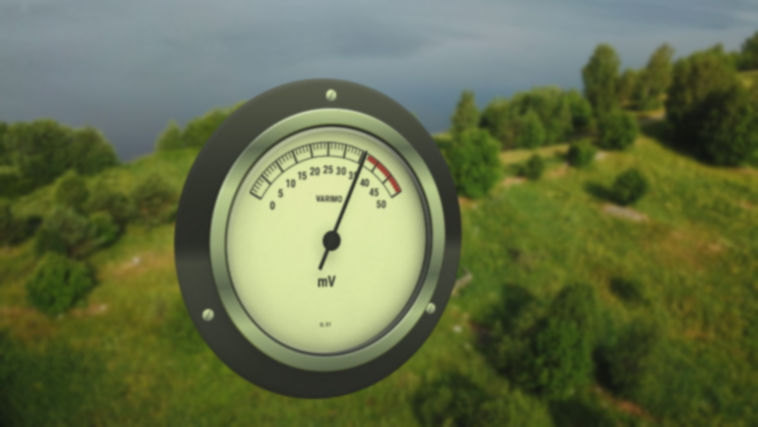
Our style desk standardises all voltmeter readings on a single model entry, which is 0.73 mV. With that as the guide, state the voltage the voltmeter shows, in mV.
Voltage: 35 mV
